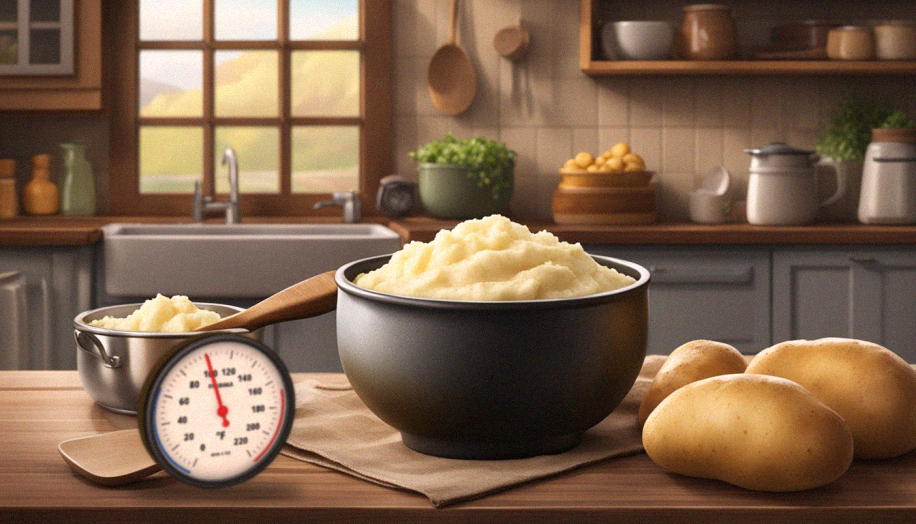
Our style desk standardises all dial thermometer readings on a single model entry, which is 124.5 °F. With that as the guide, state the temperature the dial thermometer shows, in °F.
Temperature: 100 °F
